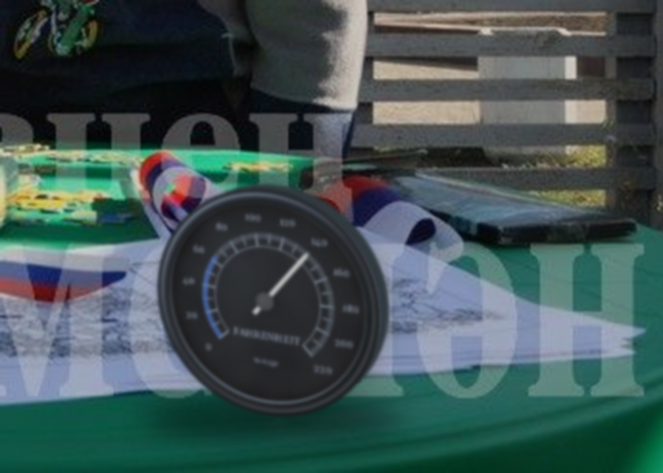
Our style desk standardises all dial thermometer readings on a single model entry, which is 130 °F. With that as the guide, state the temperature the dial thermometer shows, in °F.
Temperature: 140 °F
